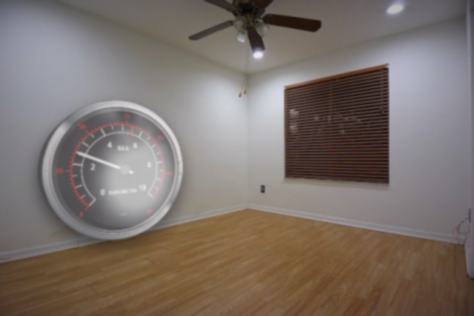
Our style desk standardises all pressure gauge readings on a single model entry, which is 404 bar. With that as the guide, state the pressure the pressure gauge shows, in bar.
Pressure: 2.5 bar
